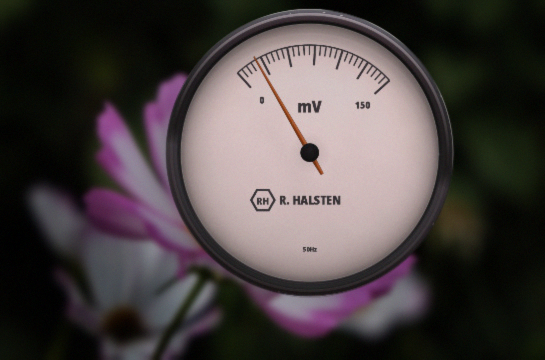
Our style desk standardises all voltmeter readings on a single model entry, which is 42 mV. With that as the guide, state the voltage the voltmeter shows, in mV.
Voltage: 20 mV
